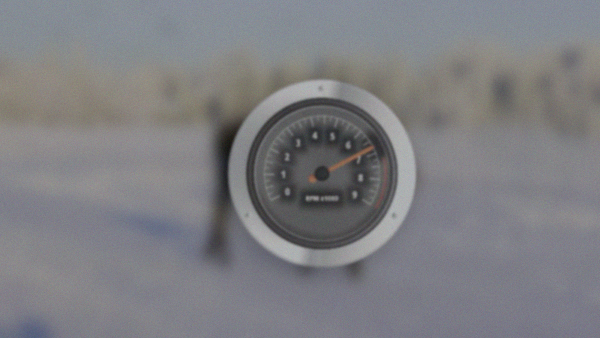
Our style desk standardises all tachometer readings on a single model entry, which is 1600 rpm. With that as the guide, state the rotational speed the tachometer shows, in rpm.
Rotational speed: 6750 rpm
